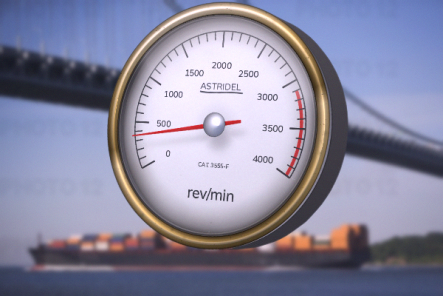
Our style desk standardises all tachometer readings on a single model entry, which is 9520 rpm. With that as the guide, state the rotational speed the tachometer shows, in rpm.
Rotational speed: 350 rpm
